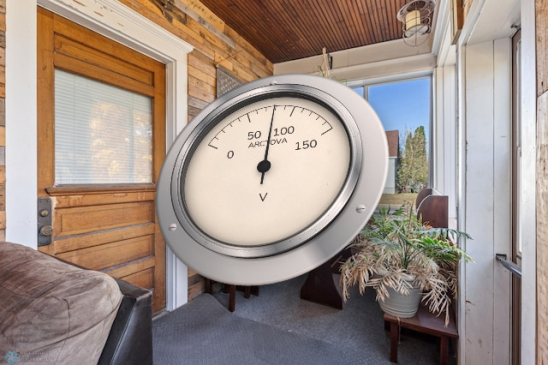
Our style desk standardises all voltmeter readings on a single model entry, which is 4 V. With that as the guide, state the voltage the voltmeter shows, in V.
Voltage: 80 V
